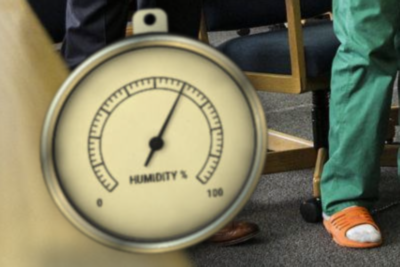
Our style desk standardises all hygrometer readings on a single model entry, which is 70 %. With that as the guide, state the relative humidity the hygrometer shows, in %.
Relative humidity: 60 %
